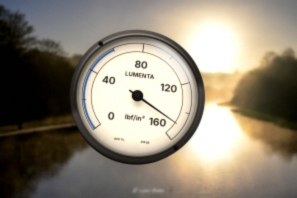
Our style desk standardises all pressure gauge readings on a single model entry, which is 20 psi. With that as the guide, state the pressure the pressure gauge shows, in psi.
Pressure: 150 psi
